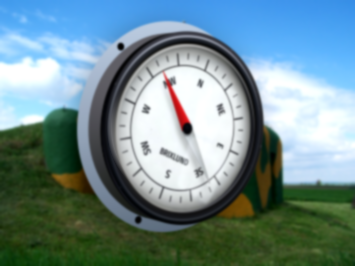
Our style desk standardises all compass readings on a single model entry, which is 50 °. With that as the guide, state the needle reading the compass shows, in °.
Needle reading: 310 °
